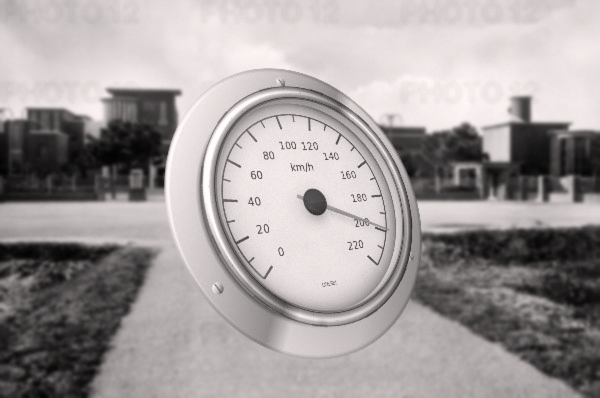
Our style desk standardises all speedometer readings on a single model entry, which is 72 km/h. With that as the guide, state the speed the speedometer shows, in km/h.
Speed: 200 km/h
